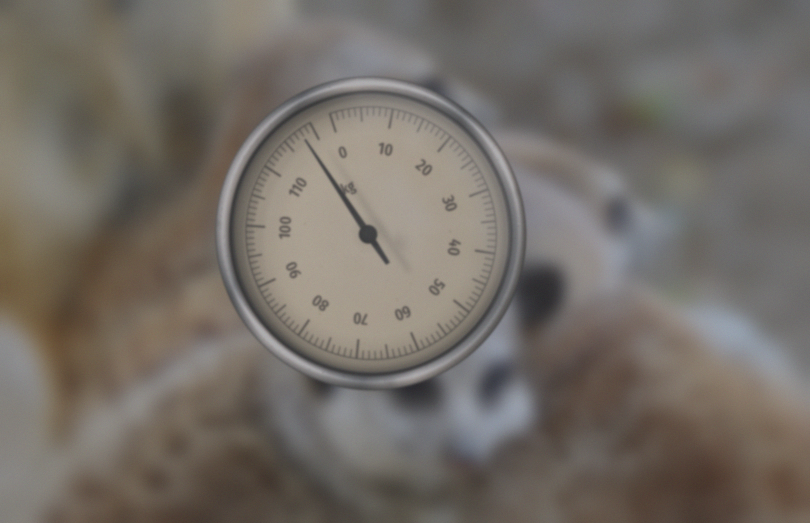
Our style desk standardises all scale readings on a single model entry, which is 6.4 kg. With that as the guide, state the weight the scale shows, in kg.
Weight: 118 kg
